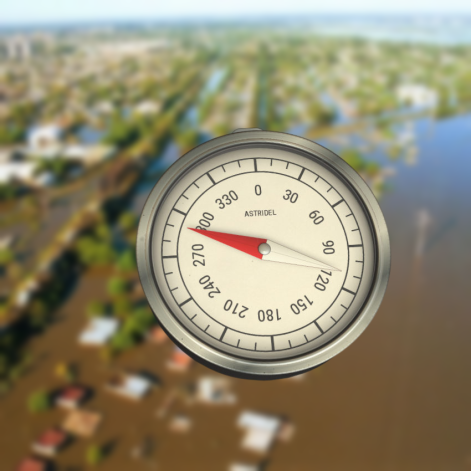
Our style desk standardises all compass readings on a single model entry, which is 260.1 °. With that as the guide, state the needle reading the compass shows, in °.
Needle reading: 290 °
